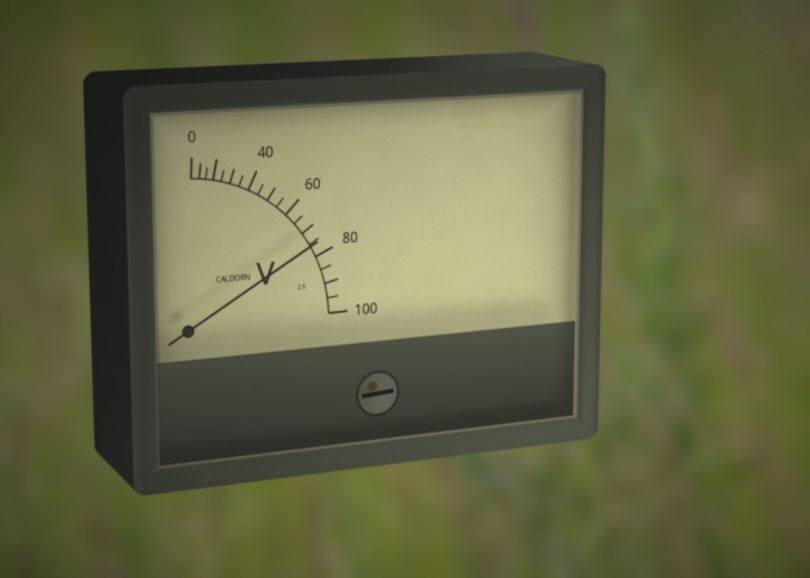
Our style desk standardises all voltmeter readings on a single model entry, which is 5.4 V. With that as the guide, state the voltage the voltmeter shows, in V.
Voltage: 75 V
